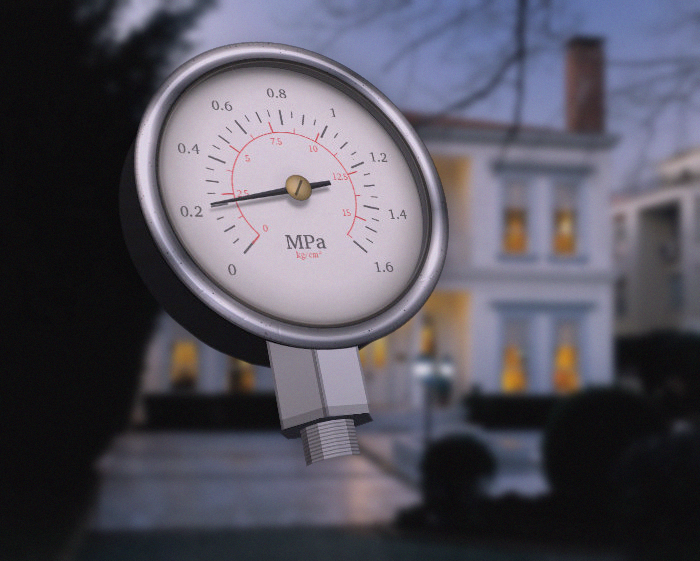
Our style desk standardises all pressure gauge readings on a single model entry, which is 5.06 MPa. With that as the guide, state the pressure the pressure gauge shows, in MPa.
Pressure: 0.2 MPa
